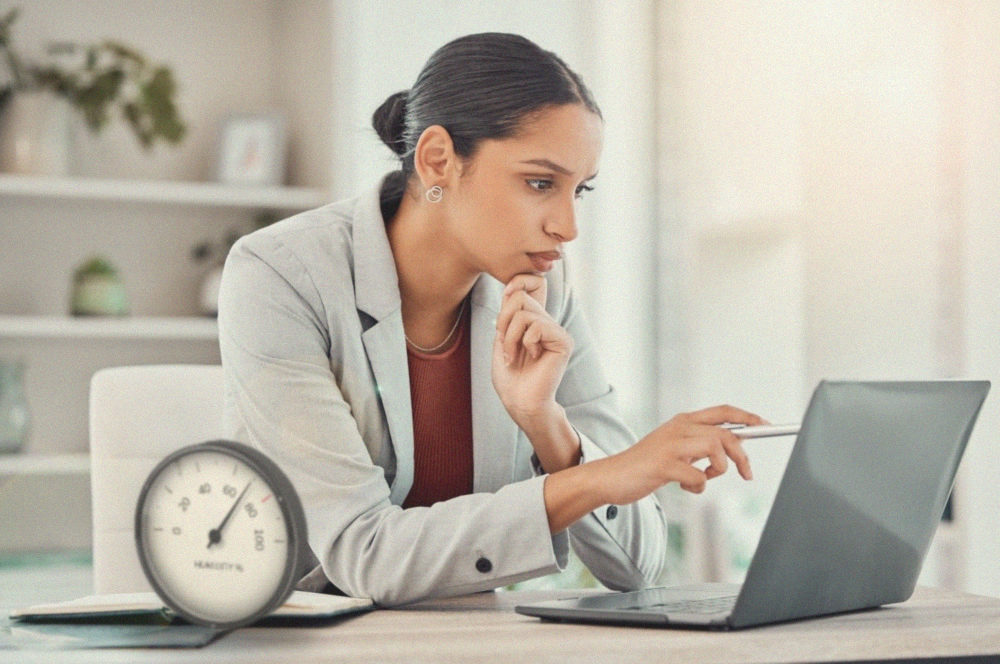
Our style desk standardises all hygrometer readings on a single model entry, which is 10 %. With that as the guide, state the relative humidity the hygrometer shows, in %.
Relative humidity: 70 %
